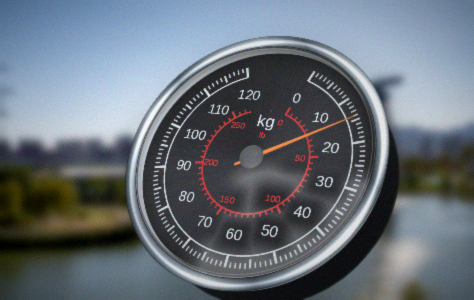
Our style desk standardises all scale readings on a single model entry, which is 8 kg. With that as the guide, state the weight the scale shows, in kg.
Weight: 15 kg
